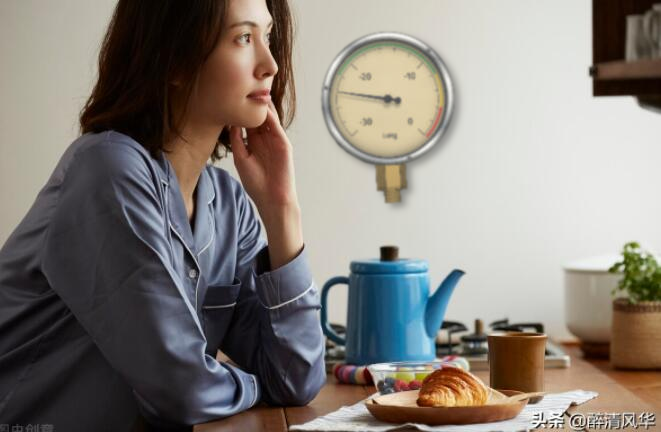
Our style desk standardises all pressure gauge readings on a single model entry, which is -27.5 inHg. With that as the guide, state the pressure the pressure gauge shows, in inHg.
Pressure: -24 inHg
